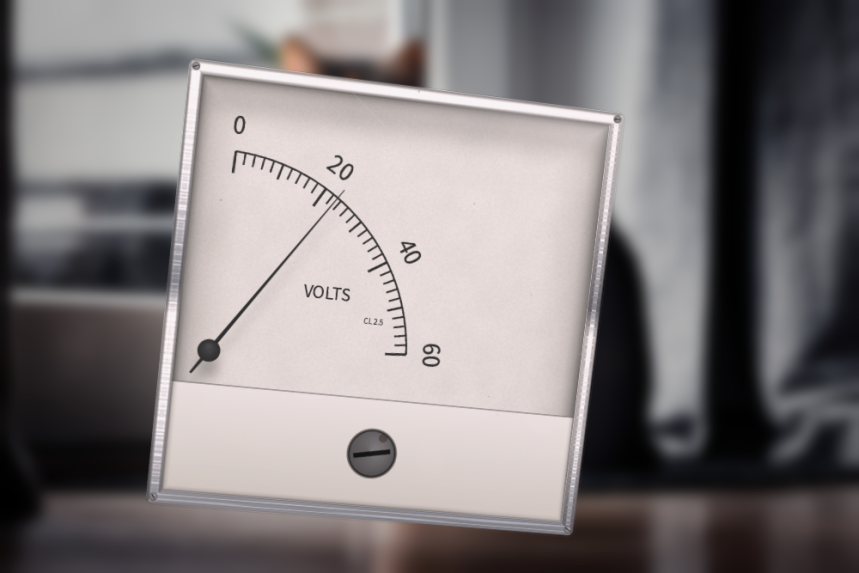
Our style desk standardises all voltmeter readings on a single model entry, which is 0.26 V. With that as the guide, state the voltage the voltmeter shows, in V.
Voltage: 23 V
